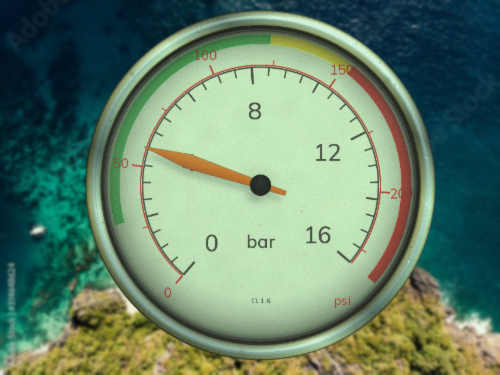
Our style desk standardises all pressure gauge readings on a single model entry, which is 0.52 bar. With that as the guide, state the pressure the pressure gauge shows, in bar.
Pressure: 4 bar
